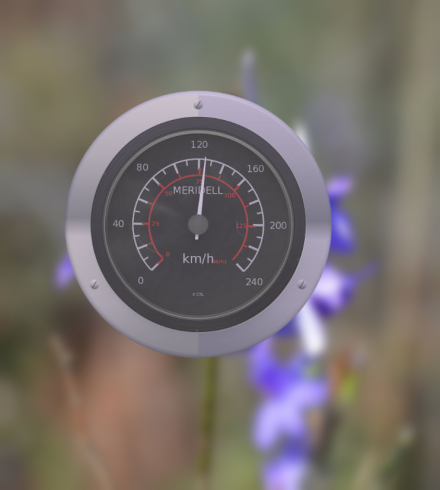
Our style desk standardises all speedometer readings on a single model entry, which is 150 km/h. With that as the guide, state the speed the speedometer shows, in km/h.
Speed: 125 km/h
